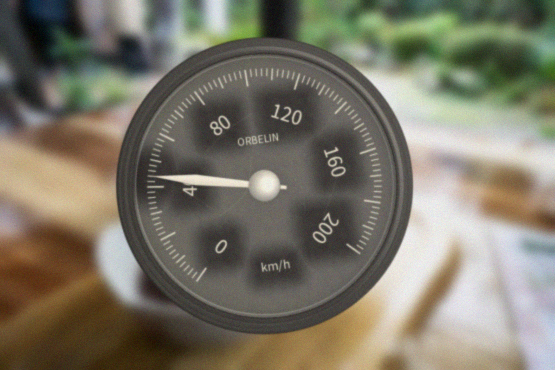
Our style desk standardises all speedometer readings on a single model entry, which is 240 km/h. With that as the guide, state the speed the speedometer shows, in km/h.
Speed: 44 km/h
